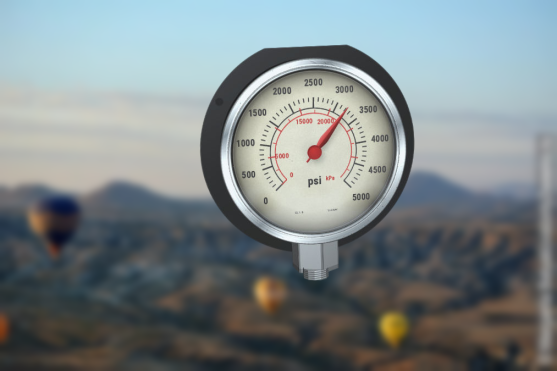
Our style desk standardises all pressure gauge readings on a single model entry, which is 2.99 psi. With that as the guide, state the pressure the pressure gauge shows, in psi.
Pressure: 3200 psi
